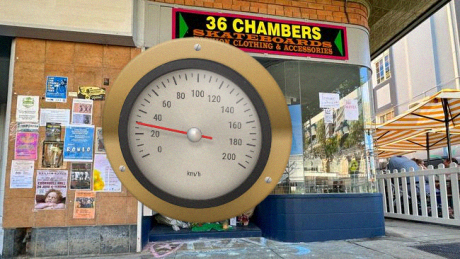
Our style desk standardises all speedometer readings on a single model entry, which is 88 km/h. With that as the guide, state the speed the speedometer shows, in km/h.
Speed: 30 km/h
